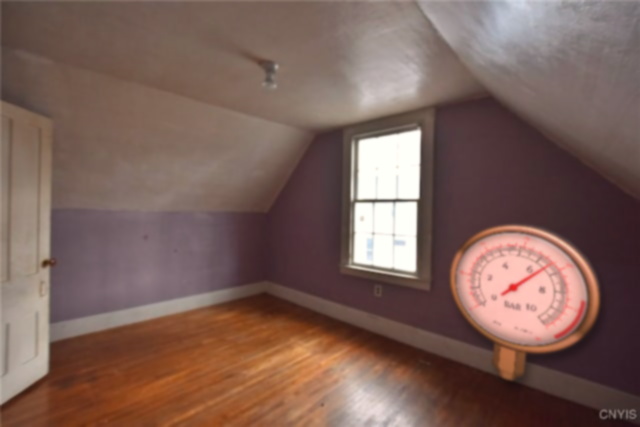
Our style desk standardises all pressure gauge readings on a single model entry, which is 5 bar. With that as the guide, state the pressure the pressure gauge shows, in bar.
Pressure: 6.5 bar
